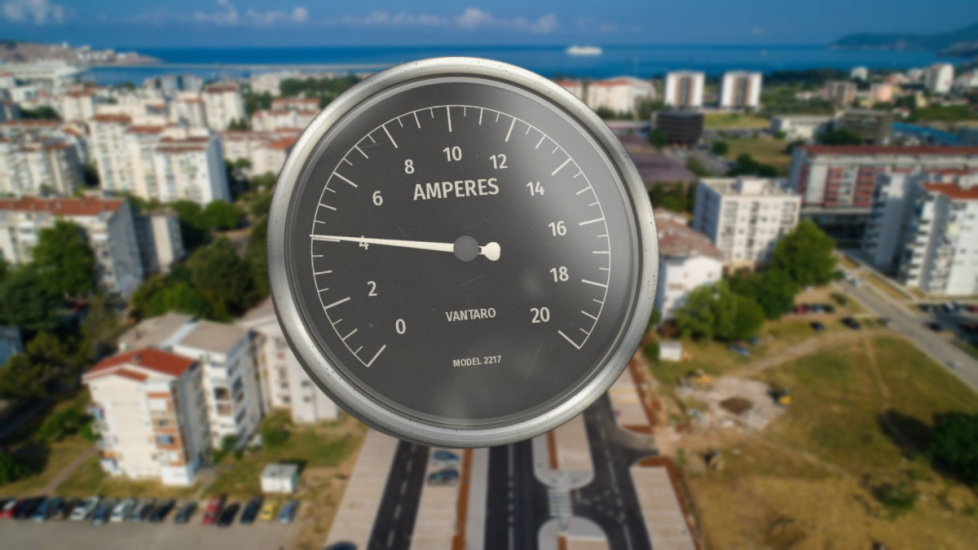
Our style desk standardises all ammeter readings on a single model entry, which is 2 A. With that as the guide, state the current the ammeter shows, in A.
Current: 4 A
